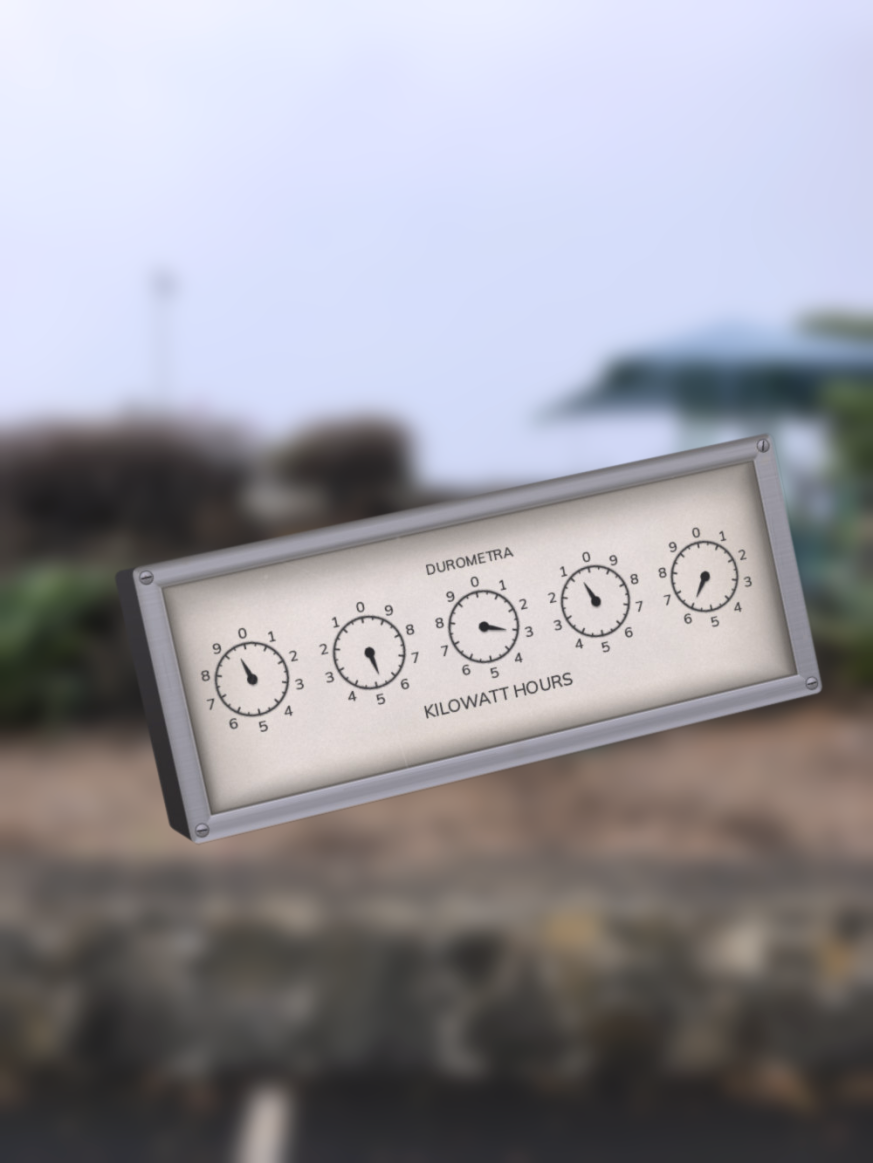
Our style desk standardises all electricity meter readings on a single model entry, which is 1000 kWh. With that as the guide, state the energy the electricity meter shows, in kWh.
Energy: 95306 kWh
